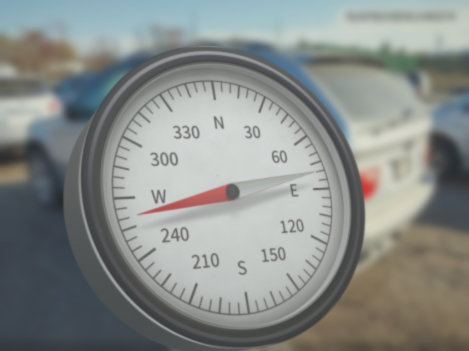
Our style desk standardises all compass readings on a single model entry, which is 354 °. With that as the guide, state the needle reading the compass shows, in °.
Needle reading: 260 °
